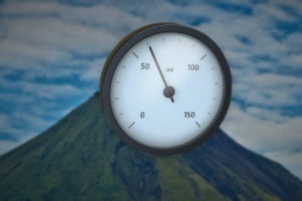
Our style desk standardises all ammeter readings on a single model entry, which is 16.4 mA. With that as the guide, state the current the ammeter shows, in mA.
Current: 60 mA
